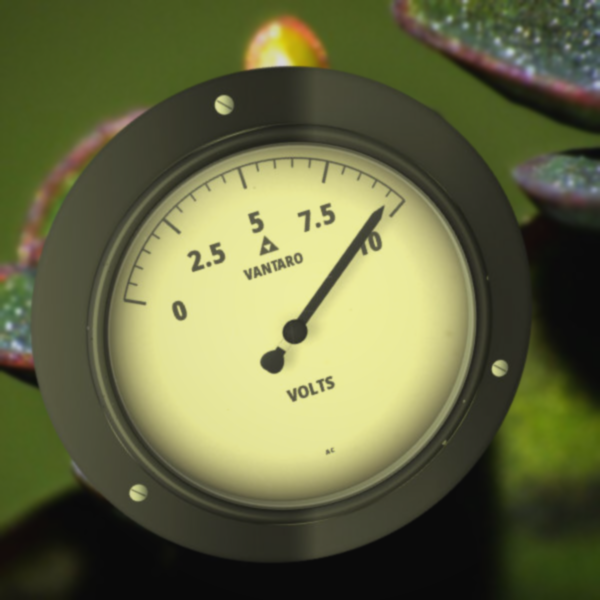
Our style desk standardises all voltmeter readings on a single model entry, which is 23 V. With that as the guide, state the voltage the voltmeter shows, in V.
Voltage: 9.5 V
